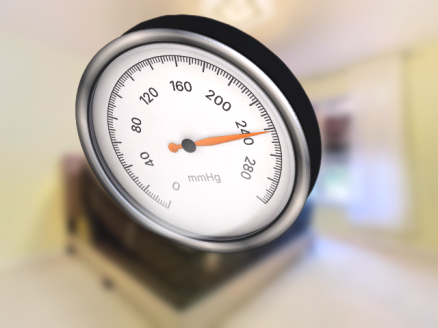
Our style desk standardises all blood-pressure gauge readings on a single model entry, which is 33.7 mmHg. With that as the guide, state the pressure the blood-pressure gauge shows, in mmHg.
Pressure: 240 mmHg
